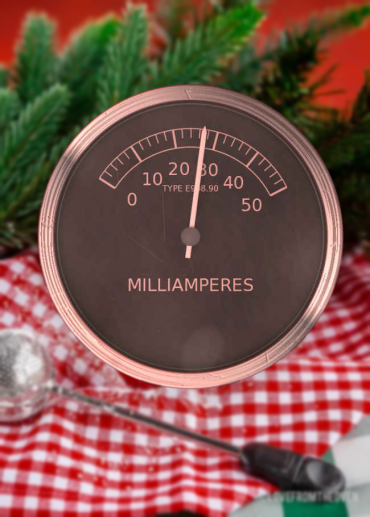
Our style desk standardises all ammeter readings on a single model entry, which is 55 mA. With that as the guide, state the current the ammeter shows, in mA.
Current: 27 mA
